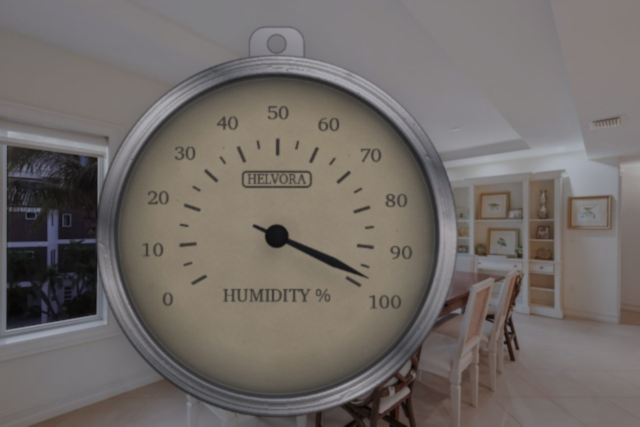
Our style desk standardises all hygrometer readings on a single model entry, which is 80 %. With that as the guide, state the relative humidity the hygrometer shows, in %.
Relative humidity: 97.5 %
